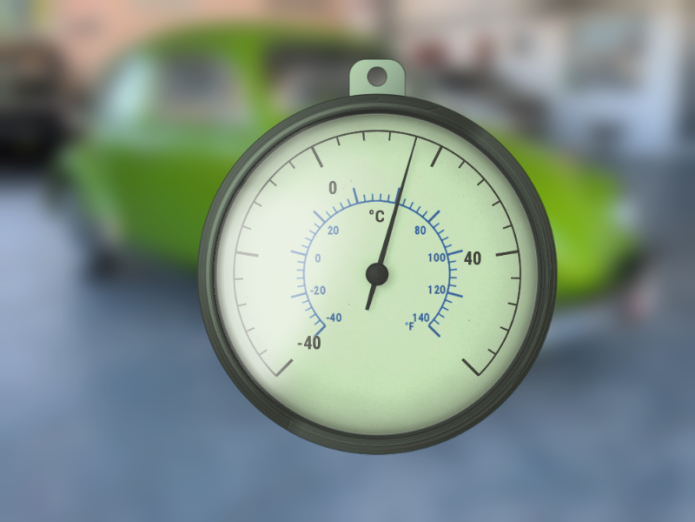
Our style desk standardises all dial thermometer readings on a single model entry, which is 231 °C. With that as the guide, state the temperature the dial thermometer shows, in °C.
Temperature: 16 °C
